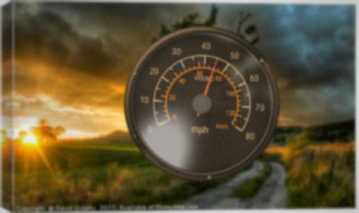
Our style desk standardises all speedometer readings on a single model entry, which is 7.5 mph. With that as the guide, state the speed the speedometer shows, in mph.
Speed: 45 mph
